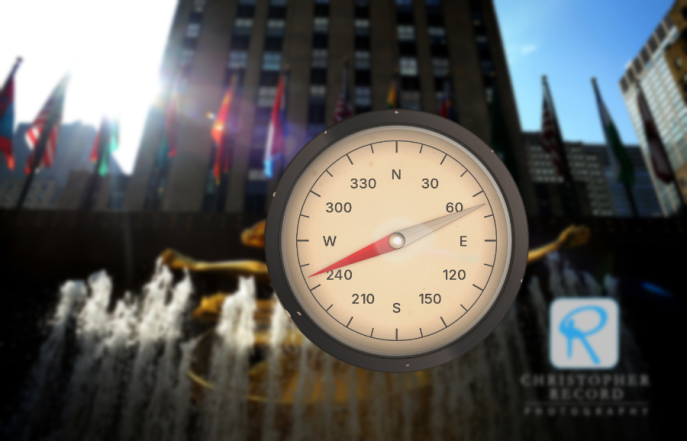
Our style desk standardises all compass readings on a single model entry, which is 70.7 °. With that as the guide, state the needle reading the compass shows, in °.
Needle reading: 247.5 °
